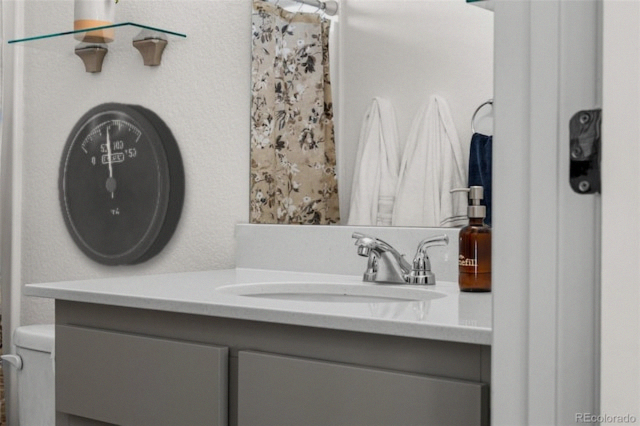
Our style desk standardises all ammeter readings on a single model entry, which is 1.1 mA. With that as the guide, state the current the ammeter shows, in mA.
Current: 75 mA
